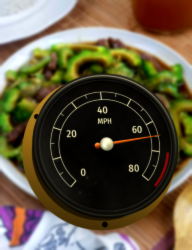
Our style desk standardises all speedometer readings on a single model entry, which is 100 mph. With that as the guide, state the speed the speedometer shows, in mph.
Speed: 65 mph
